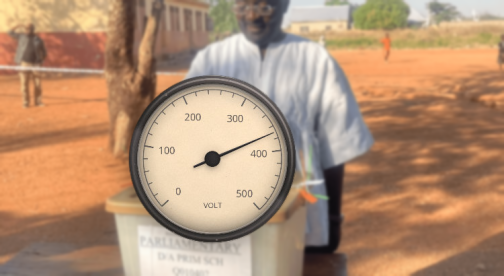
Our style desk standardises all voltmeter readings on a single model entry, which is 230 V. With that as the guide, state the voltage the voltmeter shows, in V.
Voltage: 370 V
